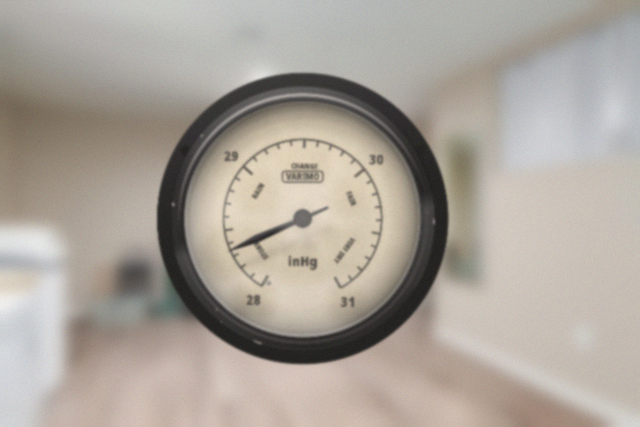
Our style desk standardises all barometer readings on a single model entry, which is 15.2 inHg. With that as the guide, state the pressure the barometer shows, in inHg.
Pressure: 28.35 inHg
